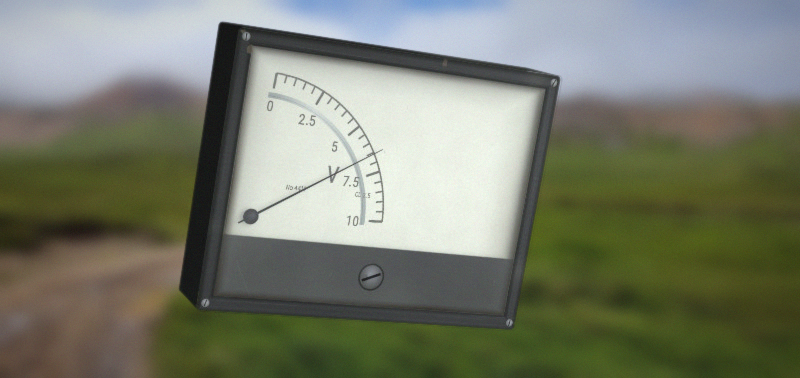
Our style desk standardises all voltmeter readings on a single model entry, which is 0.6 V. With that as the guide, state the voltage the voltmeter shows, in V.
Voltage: 6.5 V
